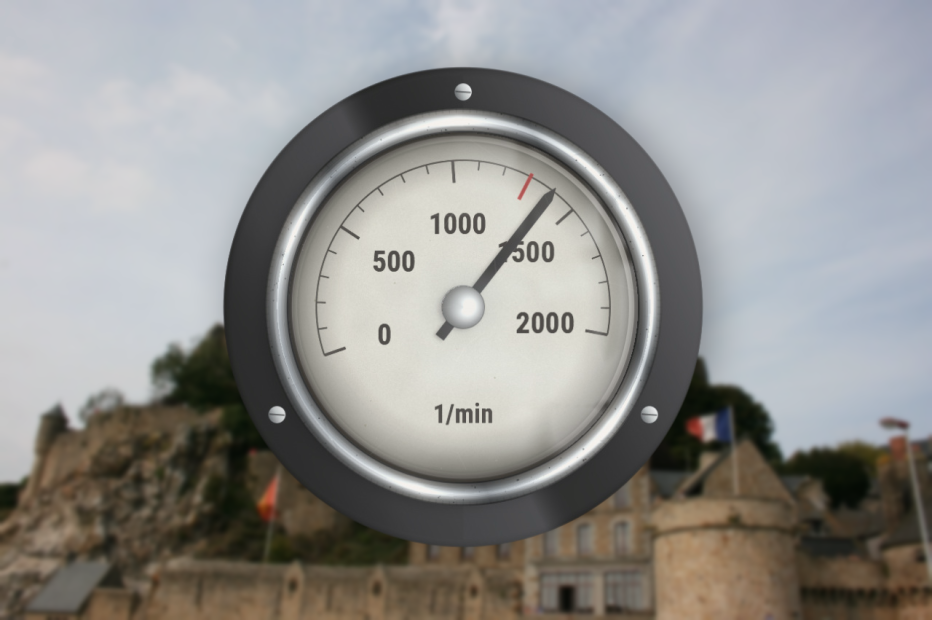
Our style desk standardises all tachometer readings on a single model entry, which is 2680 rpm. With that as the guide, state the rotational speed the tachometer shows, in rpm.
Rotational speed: 1400 rpm
